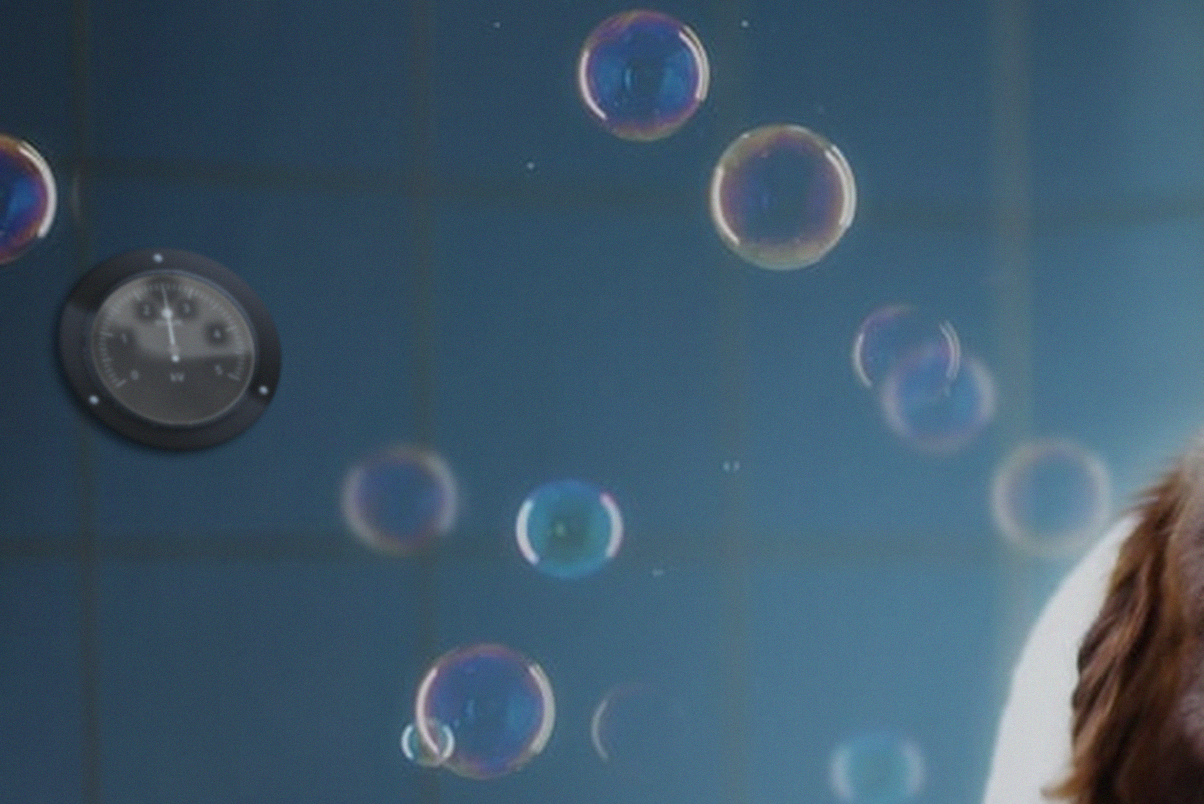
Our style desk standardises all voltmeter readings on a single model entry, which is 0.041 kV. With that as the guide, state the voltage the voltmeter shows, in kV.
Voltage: 2.5 kV
